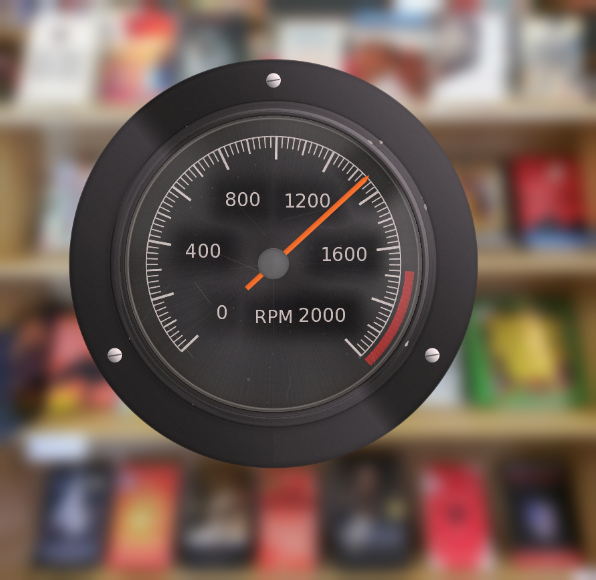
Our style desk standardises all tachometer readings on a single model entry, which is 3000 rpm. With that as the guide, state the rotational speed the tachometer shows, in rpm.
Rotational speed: 1340 rpm
